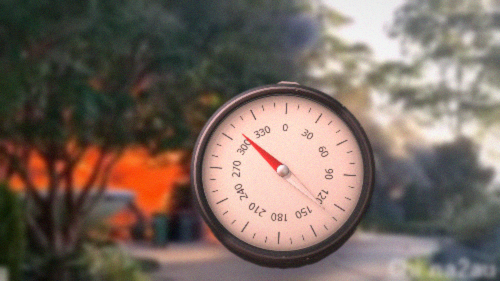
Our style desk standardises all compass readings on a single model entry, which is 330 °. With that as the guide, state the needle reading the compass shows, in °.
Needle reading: 310 °
